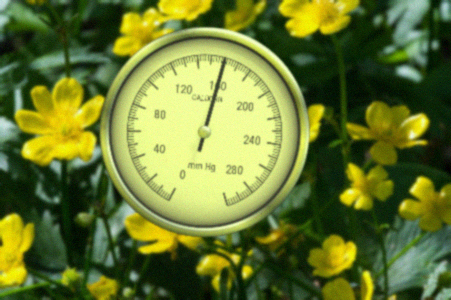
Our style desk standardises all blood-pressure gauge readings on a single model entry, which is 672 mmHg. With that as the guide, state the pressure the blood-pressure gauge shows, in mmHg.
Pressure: 160 mmHg
